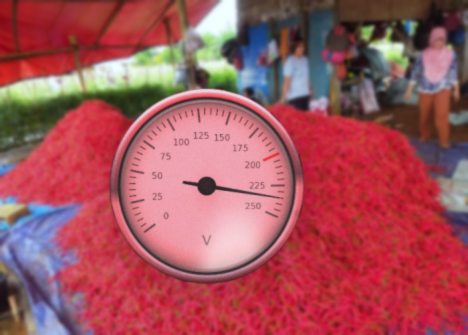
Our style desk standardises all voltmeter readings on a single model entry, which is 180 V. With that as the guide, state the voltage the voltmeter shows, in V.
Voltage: 235 V
